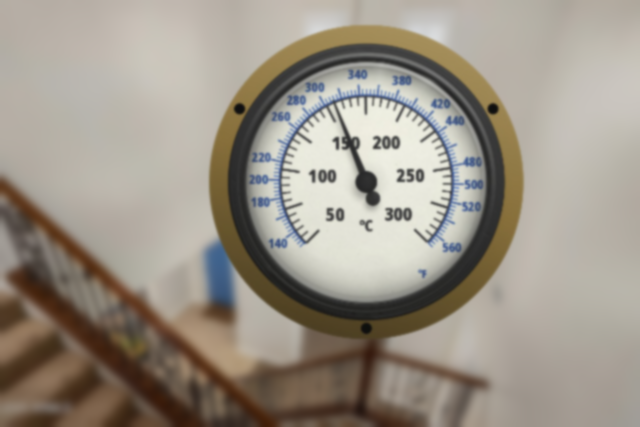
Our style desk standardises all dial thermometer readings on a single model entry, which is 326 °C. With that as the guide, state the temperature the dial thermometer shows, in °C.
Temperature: 155 °C
